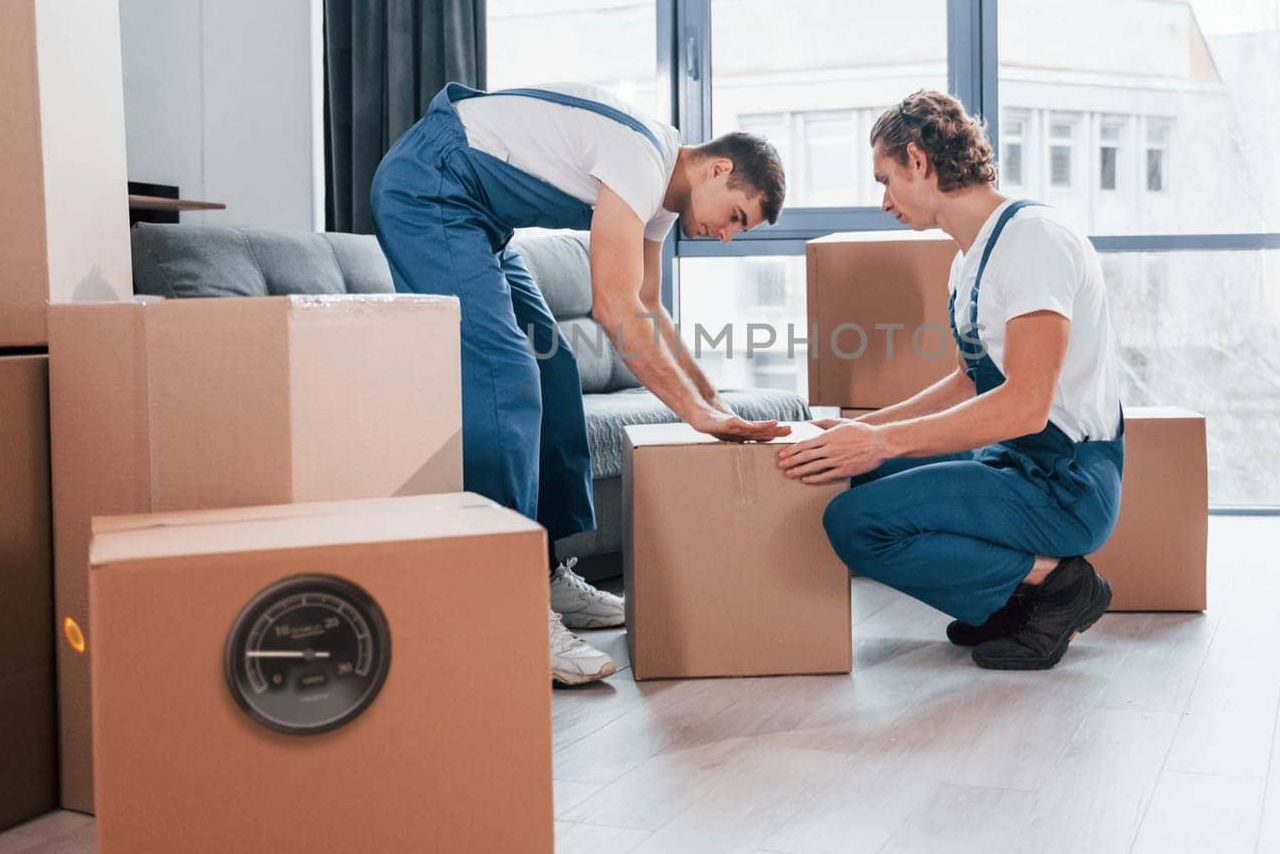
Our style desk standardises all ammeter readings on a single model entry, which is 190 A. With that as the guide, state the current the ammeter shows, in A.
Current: 5 A
